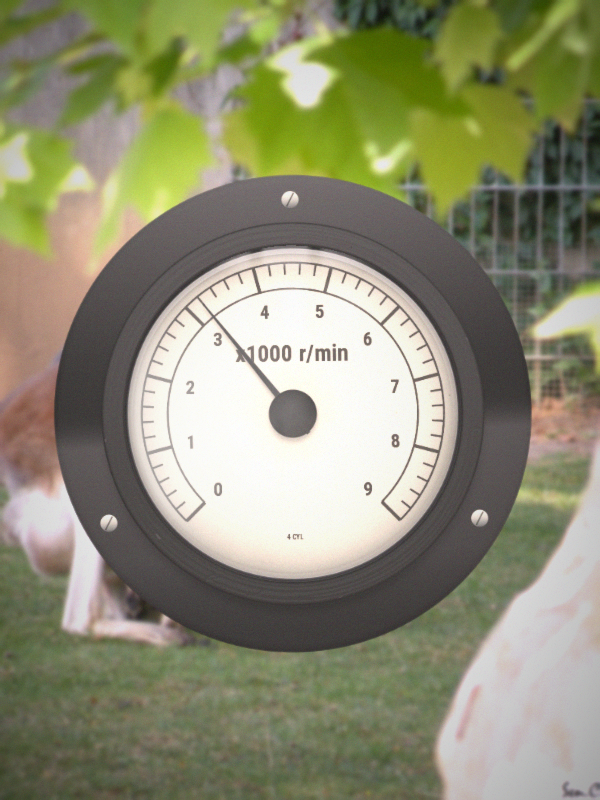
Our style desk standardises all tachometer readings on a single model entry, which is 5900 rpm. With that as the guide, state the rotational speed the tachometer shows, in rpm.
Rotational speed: 3200 rpm
